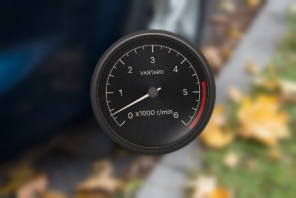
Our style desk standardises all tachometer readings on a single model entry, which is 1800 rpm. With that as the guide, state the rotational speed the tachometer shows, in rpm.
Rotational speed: 375 rpm
